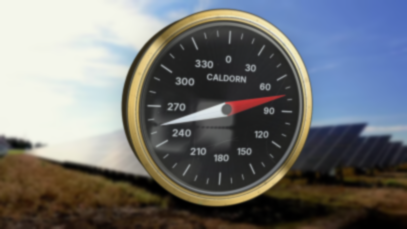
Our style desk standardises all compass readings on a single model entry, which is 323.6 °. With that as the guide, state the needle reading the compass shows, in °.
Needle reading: 75 °
